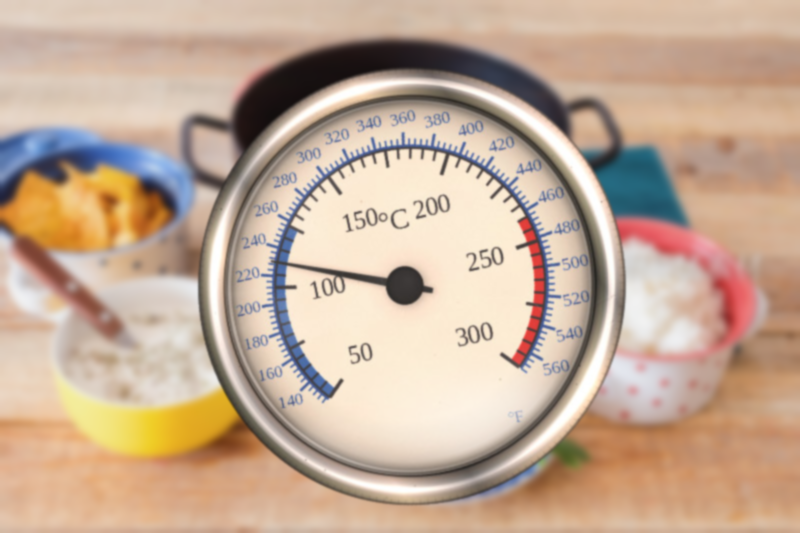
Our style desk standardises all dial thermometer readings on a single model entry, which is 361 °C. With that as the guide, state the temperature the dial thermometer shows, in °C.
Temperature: 110 °C
